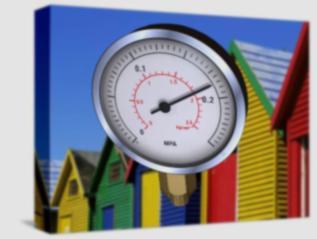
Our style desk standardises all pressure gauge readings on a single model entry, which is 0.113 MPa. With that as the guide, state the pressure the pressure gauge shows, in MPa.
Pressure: 0.185 MPa
